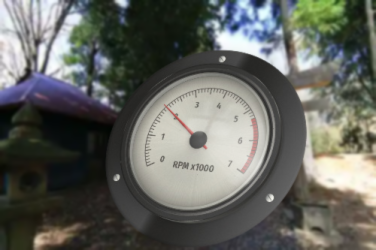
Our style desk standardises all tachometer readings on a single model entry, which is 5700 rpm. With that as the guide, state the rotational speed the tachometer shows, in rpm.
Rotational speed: 2000 rpm
